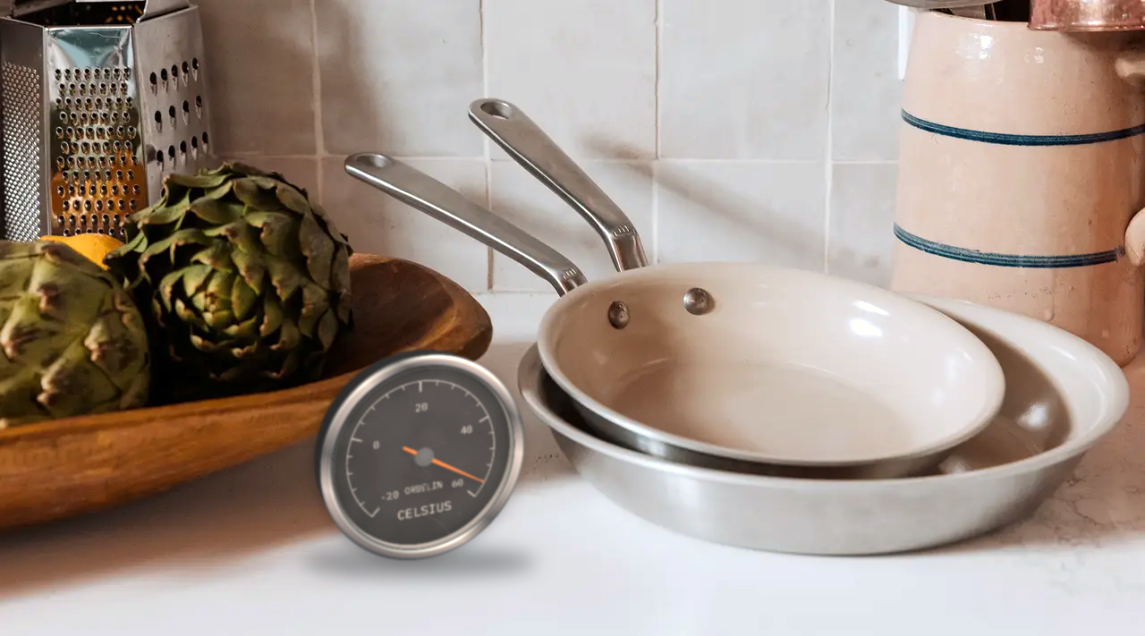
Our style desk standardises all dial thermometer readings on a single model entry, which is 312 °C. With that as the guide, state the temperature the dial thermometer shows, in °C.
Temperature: 56 °C
